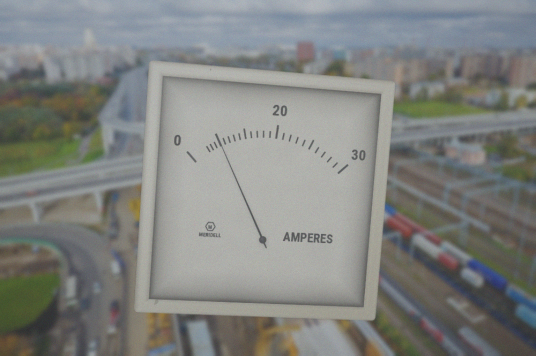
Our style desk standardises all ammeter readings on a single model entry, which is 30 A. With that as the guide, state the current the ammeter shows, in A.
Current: 10 A
